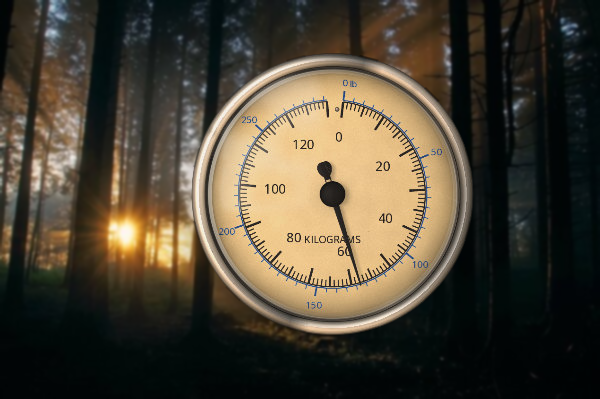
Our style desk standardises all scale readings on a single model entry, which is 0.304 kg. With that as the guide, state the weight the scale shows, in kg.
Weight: 58 kg
